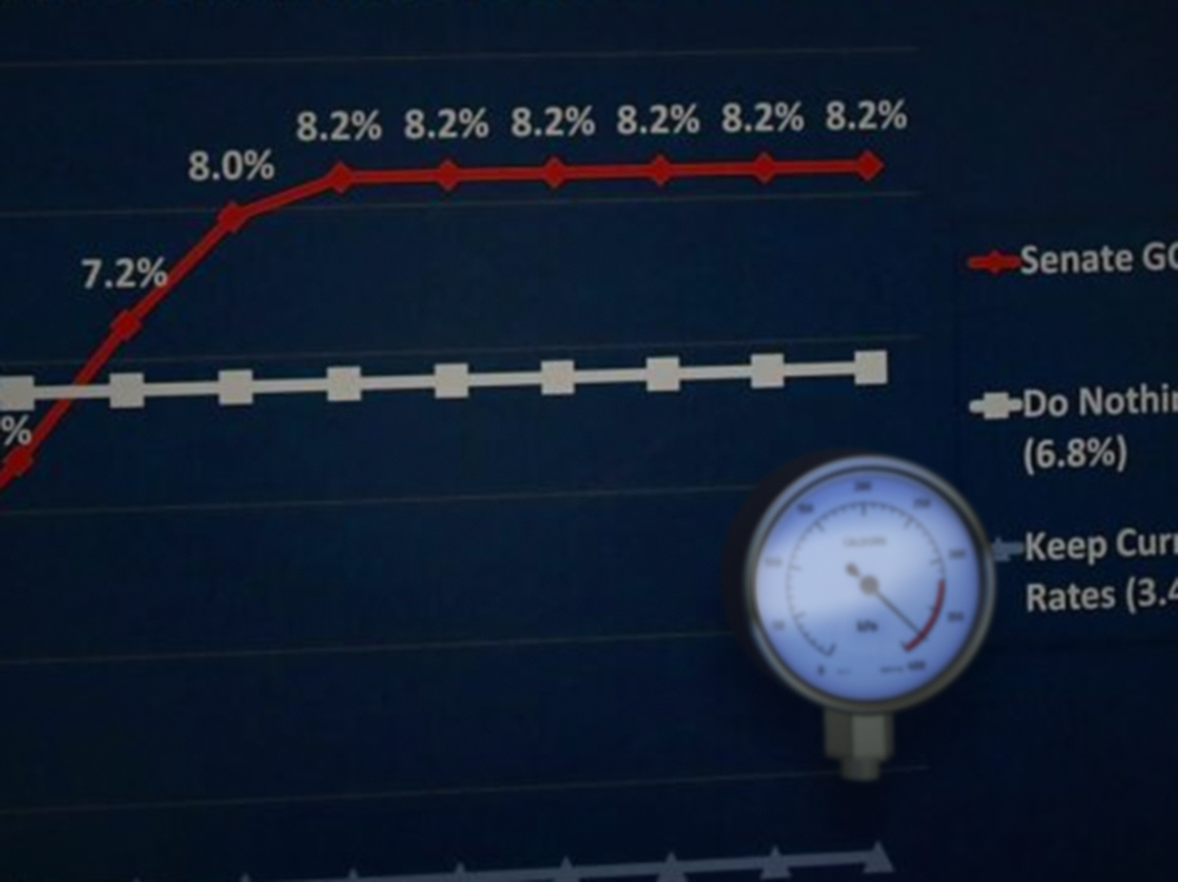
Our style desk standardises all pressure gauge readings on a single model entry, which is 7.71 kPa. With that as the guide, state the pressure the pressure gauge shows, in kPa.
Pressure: 380 kPa
